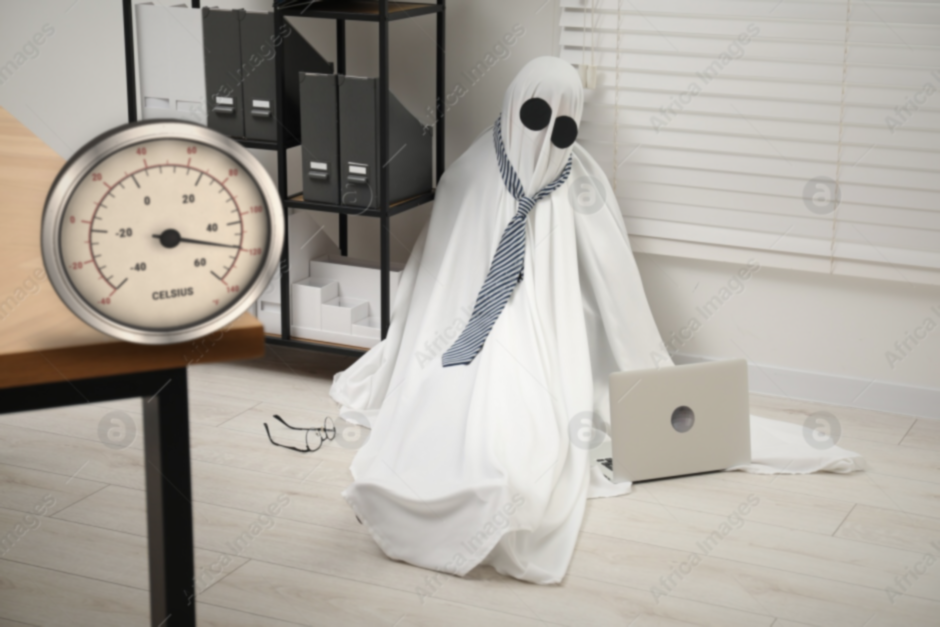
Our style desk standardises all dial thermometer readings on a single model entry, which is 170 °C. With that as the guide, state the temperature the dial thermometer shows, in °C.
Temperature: 48 °C
